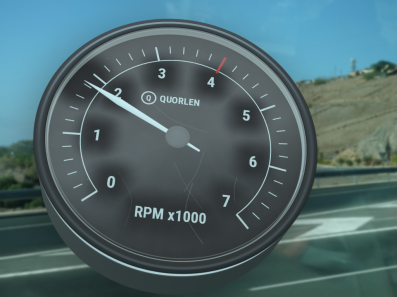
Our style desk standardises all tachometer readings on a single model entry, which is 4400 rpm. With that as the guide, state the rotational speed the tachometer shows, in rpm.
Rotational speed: 1800 rpm
